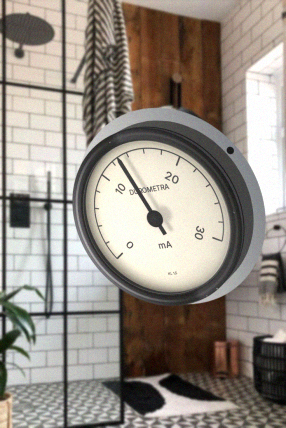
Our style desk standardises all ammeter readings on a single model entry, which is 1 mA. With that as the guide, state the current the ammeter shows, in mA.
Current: 13 mA
